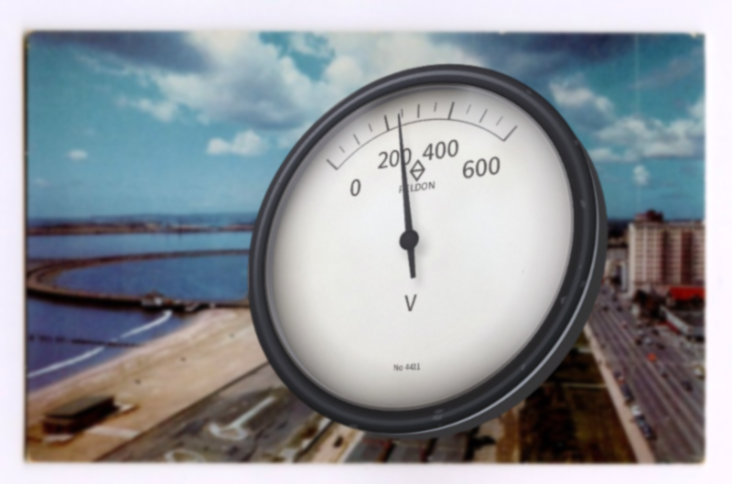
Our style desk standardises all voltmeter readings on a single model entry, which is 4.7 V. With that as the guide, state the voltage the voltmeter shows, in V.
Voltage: 250 V
